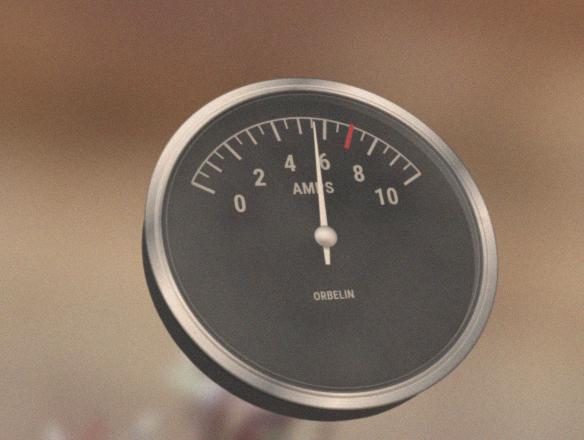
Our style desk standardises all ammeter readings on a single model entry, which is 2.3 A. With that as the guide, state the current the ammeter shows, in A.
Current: 5.5 A
